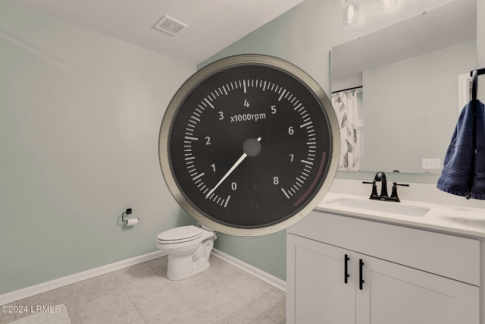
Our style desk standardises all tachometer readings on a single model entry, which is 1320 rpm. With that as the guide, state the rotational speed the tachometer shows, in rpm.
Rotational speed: 500 rpm
